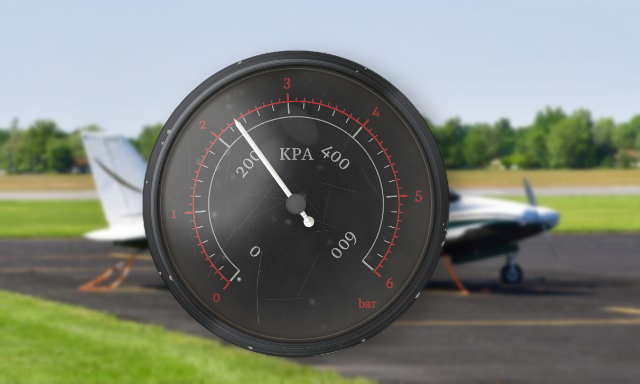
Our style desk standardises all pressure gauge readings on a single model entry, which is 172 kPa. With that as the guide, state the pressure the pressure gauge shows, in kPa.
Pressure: 230 kPa
